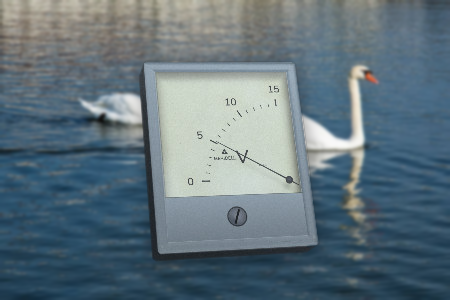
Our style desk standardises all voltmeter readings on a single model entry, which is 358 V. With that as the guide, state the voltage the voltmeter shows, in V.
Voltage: 5 V
